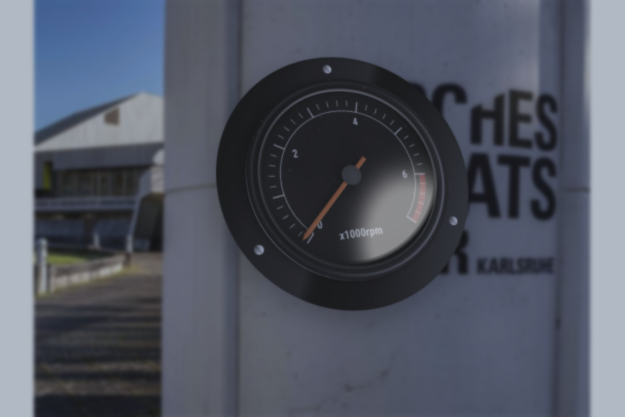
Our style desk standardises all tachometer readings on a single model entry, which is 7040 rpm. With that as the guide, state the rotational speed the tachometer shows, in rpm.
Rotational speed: 100 rpm
